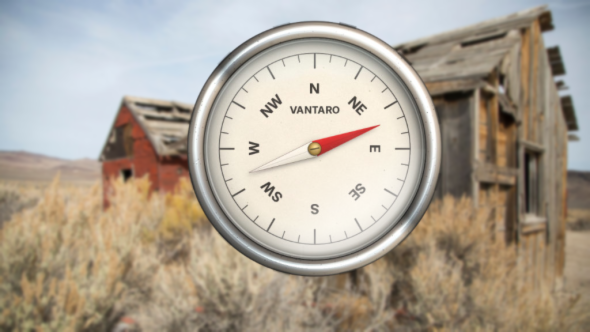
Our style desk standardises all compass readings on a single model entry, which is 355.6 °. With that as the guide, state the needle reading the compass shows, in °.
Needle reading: 70 °
